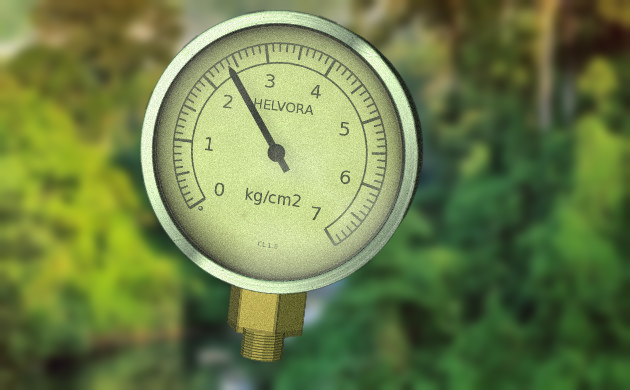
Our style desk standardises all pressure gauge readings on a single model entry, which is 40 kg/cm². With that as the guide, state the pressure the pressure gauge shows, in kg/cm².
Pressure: 2.4 kg/cm²
